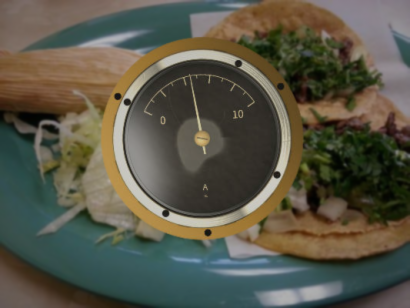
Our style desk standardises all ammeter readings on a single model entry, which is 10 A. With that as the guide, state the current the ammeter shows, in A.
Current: 4.5 A
